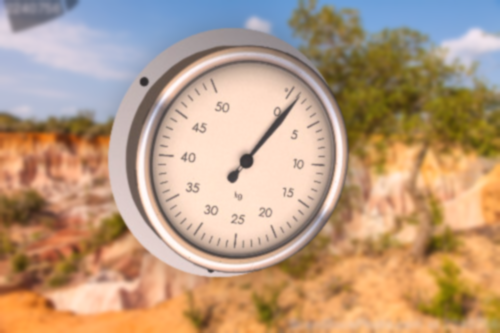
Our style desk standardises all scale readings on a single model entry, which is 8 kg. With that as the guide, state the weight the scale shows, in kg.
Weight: 1 kg
